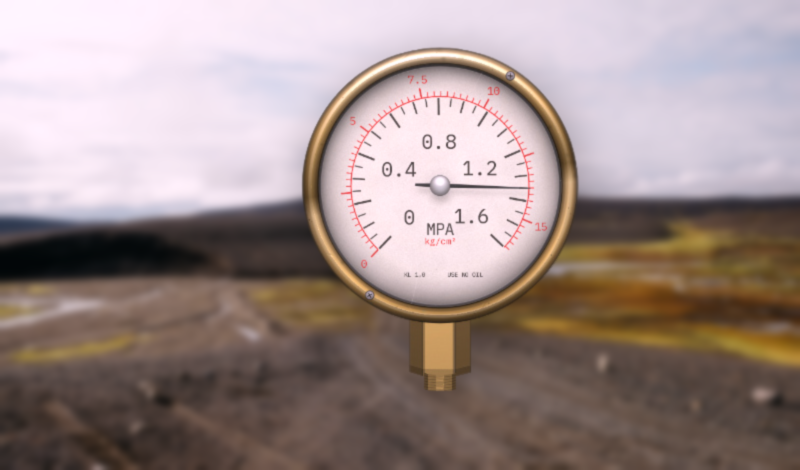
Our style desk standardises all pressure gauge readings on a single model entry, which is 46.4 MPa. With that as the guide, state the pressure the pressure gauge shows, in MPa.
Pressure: 1.35 MPa
